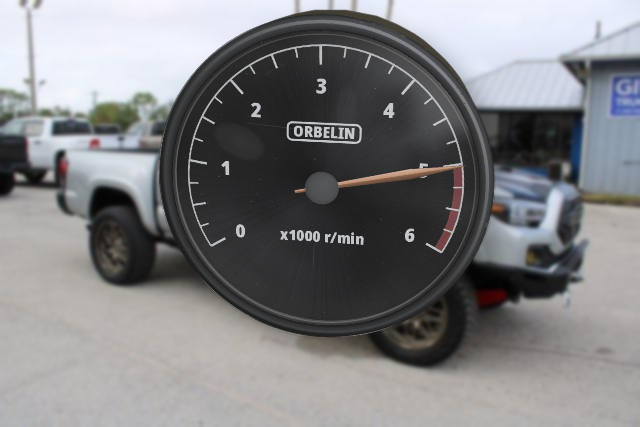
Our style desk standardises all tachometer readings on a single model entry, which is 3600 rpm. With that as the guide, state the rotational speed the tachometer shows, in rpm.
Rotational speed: 5000 rpm
